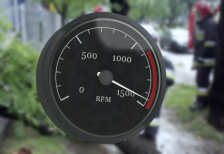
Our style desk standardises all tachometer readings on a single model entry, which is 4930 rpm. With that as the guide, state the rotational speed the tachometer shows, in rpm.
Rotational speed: 1450 rpm
